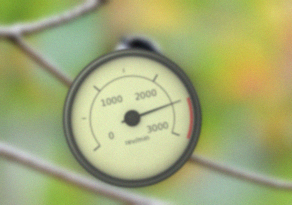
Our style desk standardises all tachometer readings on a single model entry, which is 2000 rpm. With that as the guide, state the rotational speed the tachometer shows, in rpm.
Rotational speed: 2500 rpm
